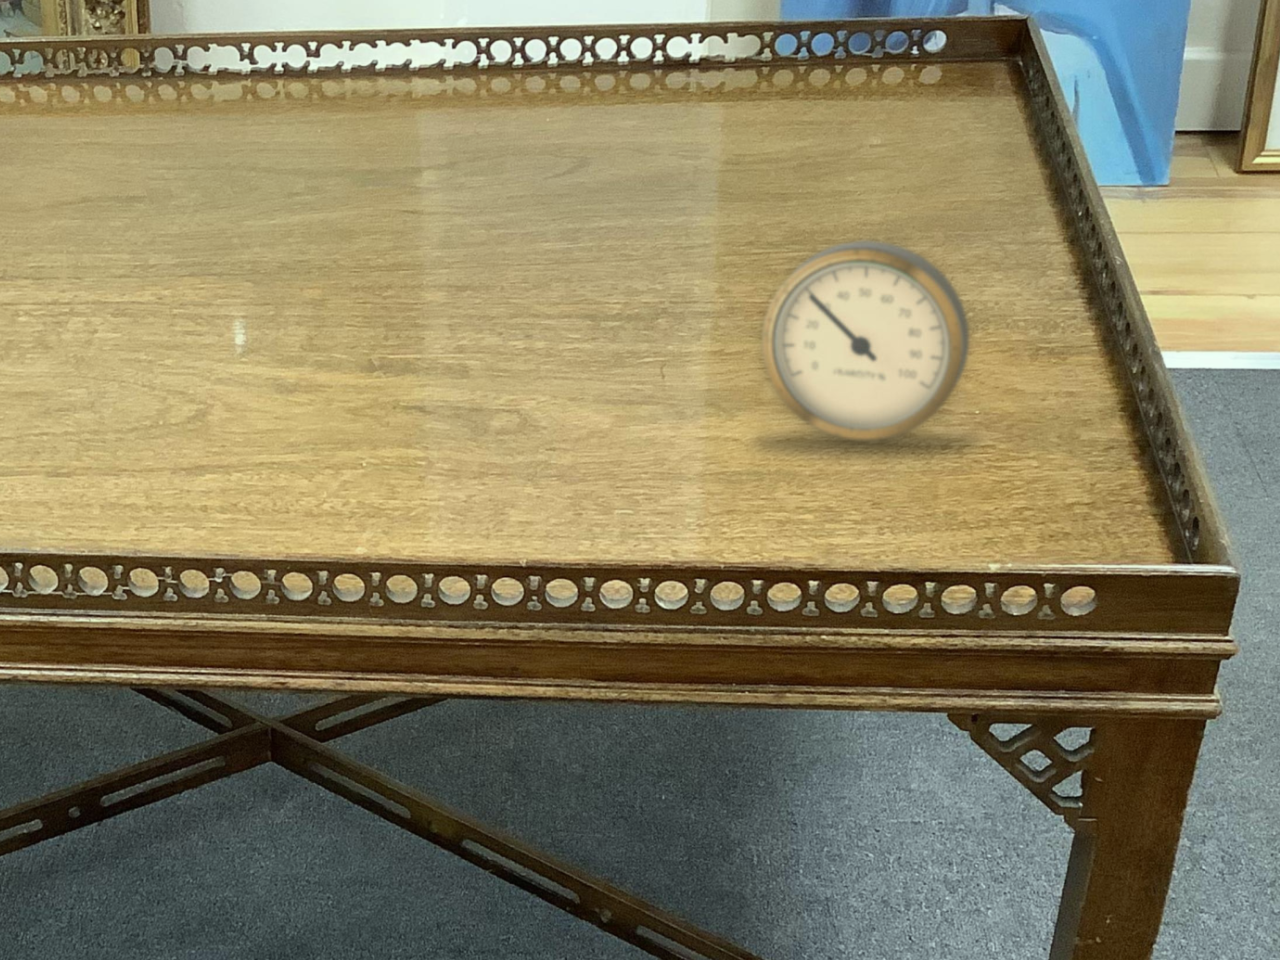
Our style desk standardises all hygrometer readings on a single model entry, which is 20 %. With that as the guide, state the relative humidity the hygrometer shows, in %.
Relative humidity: 30 %
